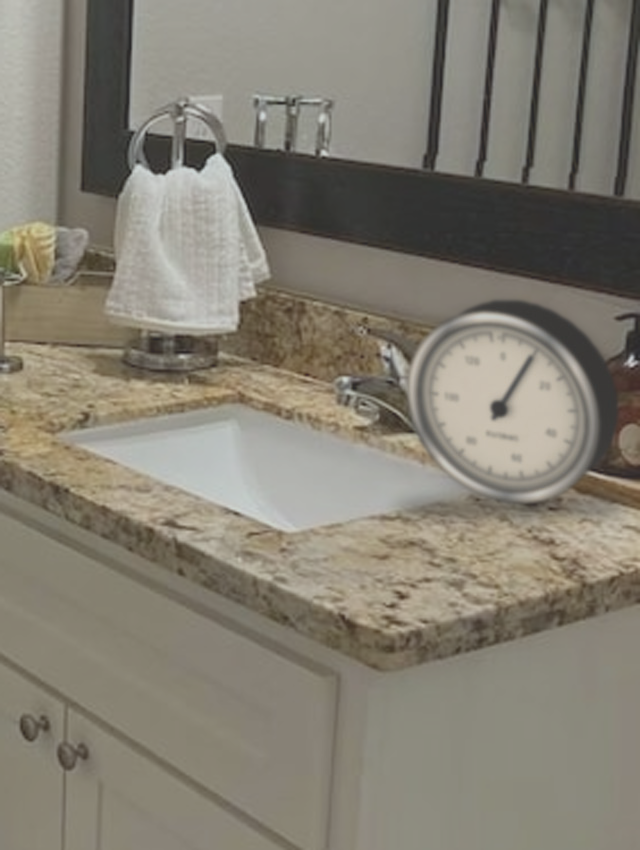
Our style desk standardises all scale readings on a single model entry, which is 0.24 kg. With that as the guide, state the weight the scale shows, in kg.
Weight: 10 kg
